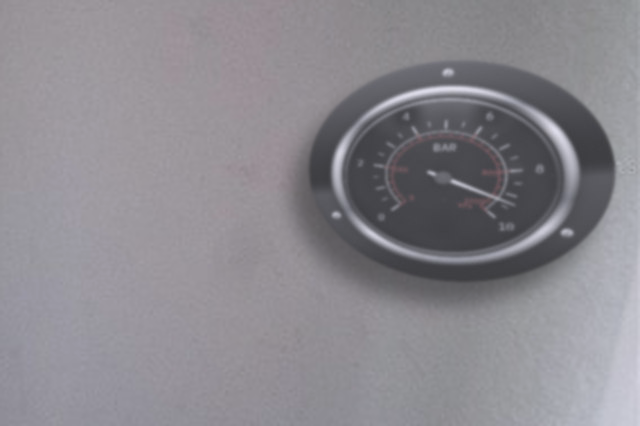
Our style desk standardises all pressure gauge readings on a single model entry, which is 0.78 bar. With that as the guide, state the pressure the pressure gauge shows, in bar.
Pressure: 9.25 bar
